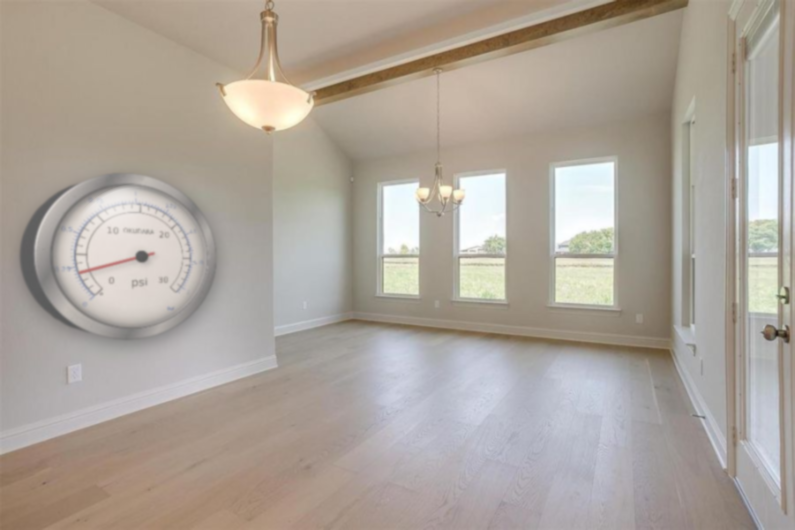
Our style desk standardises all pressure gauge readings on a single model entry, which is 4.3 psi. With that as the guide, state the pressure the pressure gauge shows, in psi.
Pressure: 3 psi
